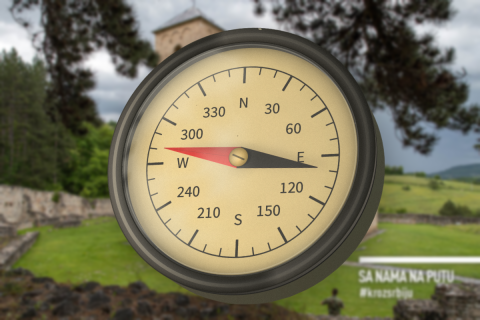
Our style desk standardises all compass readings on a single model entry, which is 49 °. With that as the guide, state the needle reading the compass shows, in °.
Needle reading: 280 °
